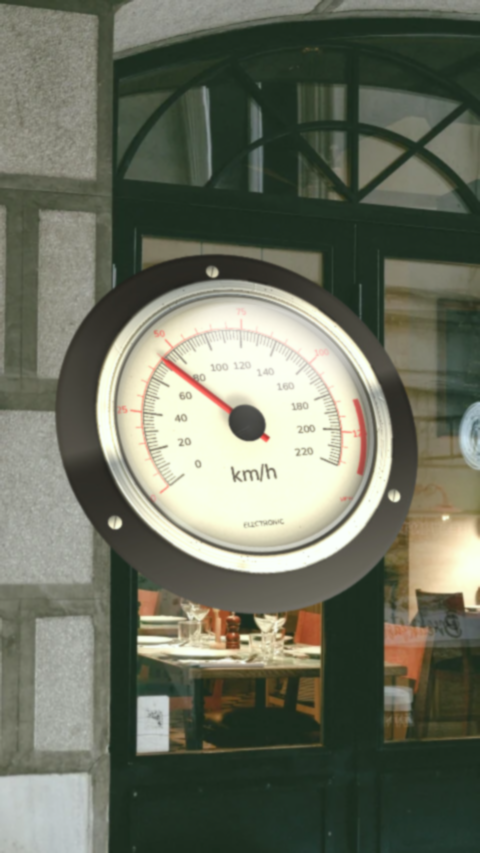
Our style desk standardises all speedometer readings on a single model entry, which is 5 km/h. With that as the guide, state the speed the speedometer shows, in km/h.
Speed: 70 km/h
